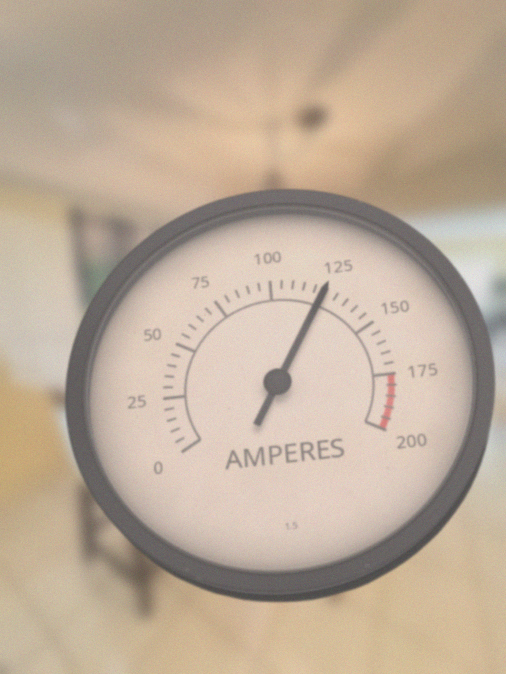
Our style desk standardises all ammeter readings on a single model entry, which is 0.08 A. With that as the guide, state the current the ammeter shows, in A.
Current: 125 A
